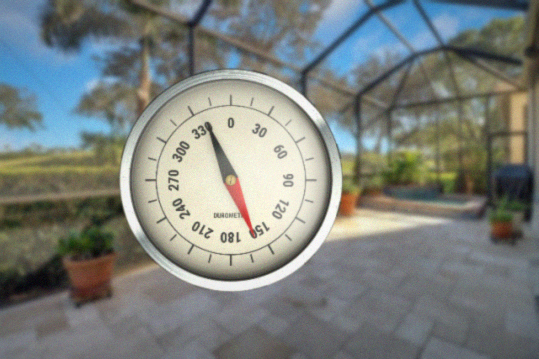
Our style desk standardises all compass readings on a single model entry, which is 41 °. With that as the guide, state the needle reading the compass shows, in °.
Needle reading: 157.5 °
